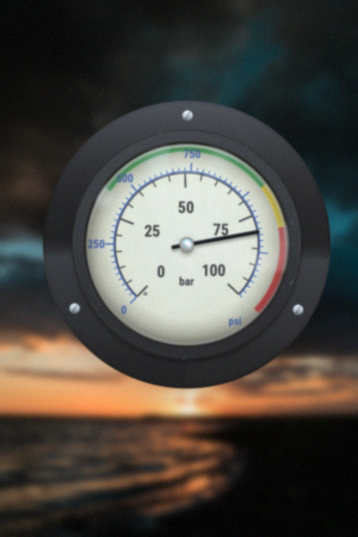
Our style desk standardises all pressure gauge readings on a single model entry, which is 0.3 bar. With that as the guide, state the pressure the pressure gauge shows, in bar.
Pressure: 80 bar
